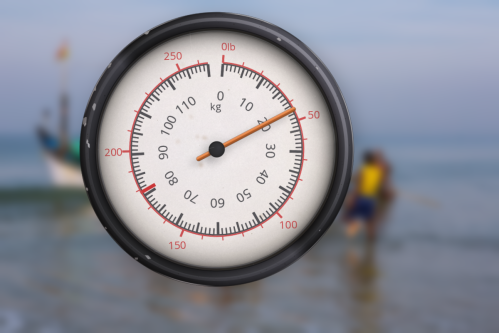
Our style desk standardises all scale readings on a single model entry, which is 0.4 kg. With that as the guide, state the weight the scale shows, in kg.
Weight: 20 kg
